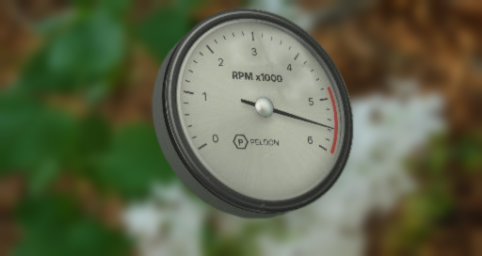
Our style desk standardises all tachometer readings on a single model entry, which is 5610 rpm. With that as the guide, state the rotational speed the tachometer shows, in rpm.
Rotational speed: 5600 rpm
